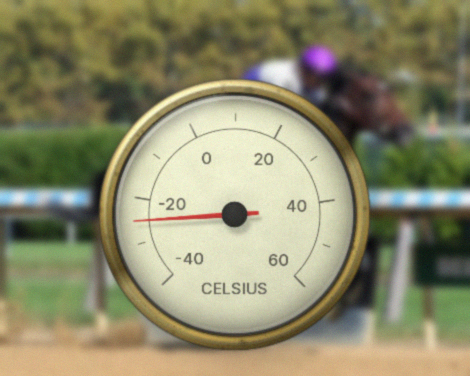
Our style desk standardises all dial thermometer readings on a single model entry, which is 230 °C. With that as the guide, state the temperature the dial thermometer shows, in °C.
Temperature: -25 °C
